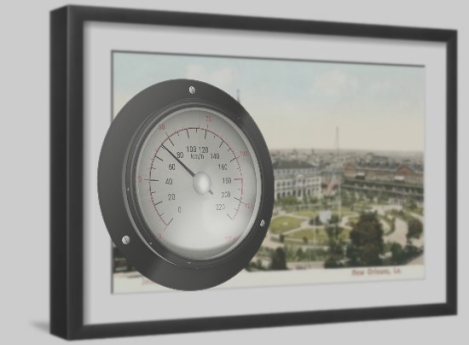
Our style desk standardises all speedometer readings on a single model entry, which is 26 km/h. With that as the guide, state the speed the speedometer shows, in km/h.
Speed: 70 km/h
